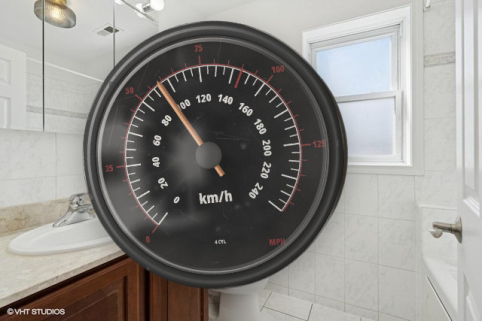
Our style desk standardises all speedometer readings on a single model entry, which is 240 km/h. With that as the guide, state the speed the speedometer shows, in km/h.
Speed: 95 km/h
